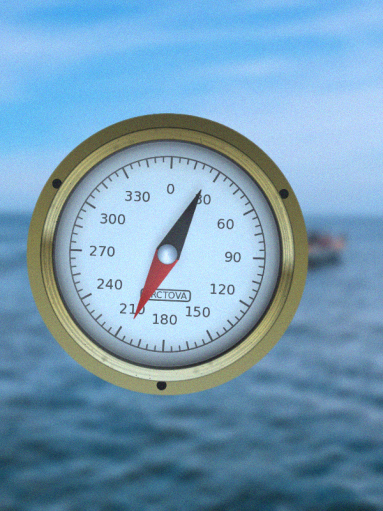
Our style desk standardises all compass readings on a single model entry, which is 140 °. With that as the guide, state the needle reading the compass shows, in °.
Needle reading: 205 °
